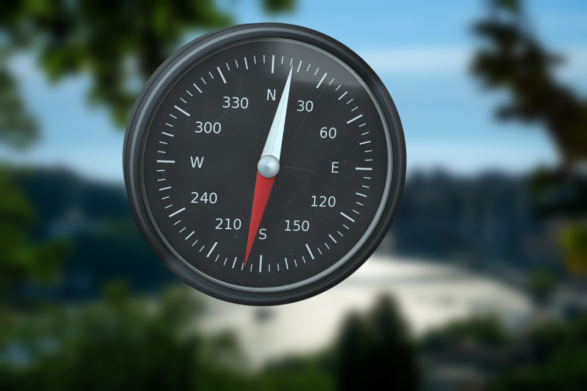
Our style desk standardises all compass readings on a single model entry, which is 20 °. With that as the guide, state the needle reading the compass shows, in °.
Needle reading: 190 °
